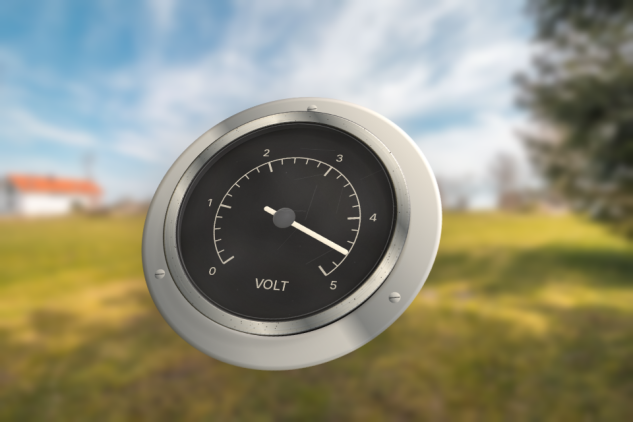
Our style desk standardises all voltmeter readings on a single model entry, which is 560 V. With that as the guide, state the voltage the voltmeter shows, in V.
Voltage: 4.6 V
